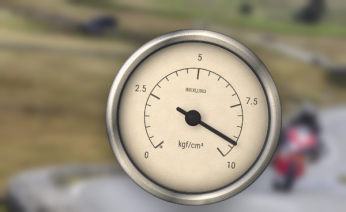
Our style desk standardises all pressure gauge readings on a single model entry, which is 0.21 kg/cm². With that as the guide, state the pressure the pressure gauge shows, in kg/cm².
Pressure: 9.25 kg/cm²
